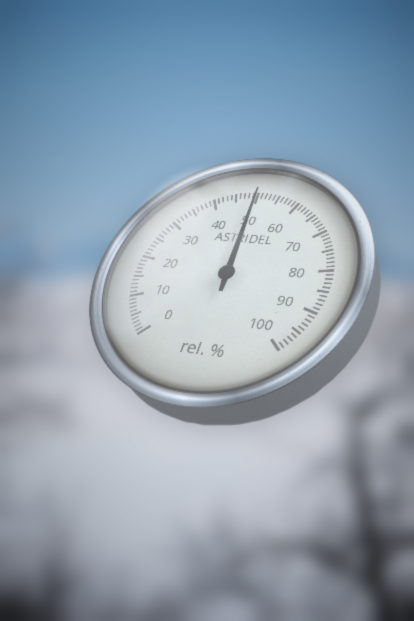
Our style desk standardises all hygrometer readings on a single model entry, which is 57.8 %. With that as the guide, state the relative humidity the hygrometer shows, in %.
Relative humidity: 50 %
